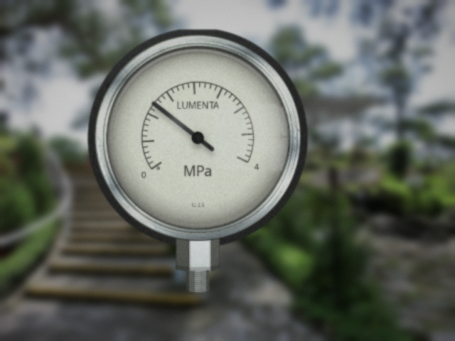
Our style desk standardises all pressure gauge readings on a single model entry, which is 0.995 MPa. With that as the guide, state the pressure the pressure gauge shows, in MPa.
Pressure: 1.2 MPa
